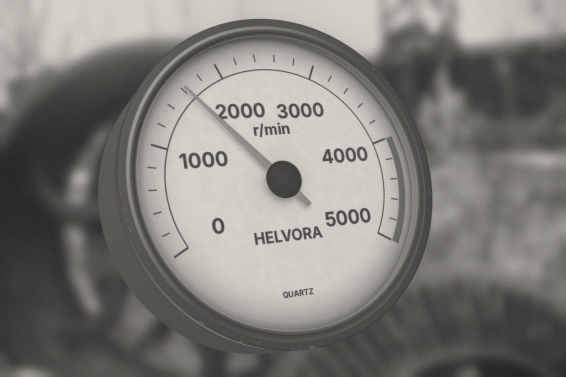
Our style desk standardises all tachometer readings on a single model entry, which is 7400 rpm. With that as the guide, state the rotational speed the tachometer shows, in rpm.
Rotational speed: 1600 rpm
